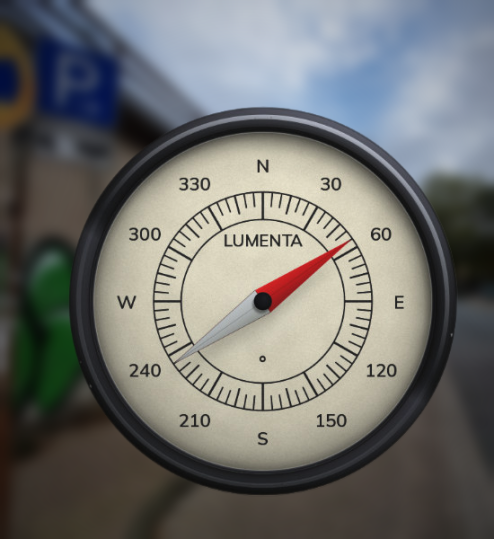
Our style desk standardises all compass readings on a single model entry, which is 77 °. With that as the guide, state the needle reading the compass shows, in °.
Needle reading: 55 °
